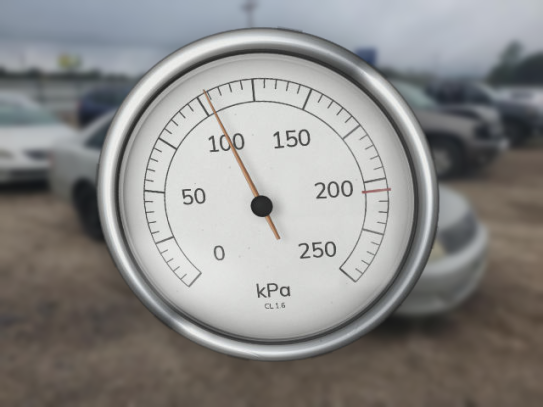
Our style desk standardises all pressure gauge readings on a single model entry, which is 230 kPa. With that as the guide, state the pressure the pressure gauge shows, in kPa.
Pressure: 105 kPa
